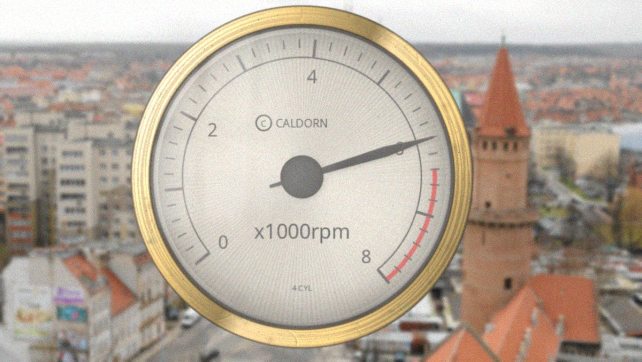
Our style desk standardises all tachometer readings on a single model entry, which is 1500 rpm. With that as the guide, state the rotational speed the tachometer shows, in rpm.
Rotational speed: 6000 rpm
